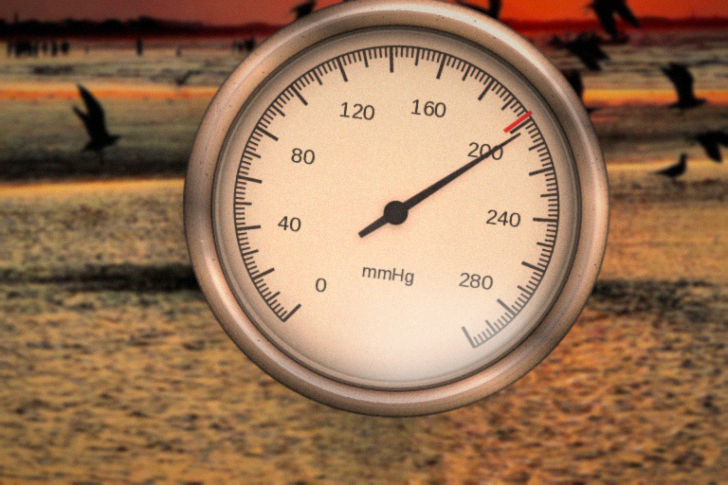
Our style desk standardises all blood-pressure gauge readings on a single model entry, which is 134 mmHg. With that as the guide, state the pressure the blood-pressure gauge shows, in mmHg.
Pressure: 202 mmHg
